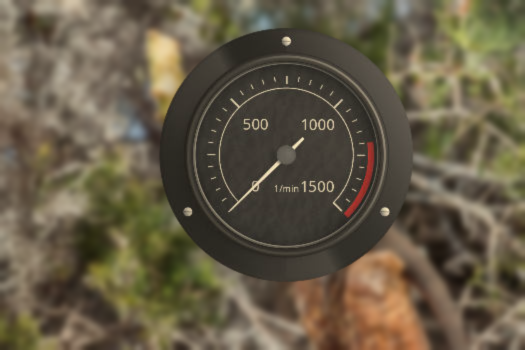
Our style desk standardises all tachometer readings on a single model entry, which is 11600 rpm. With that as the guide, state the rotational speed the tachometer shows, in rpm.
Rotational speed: 0 rpm
